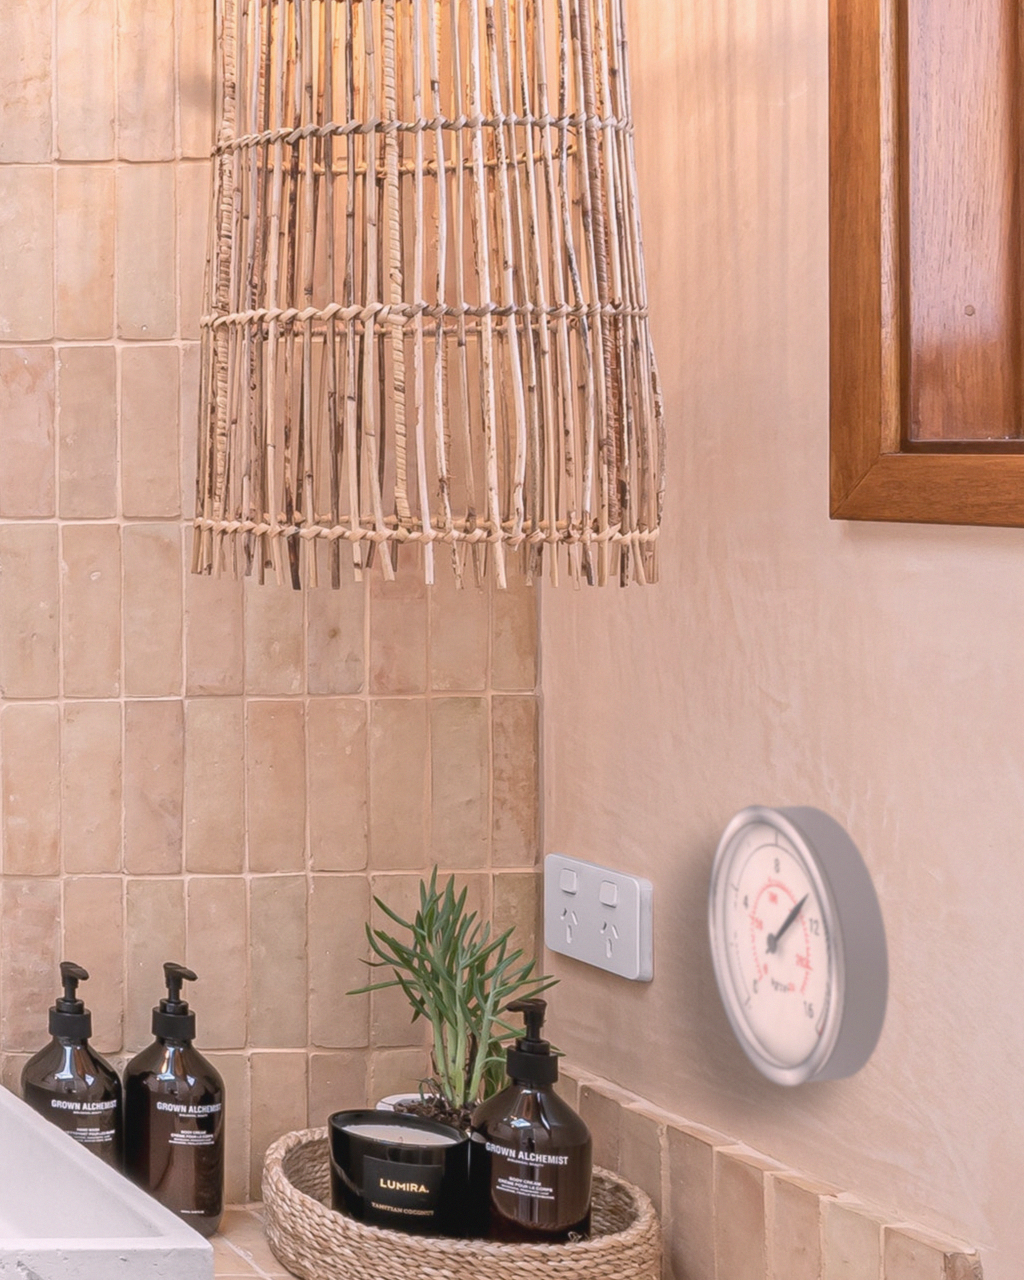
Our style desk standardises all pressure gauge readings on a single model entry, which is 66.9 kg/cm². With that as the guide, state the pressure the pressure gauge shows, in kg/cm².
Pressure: 11 kg/cm²
